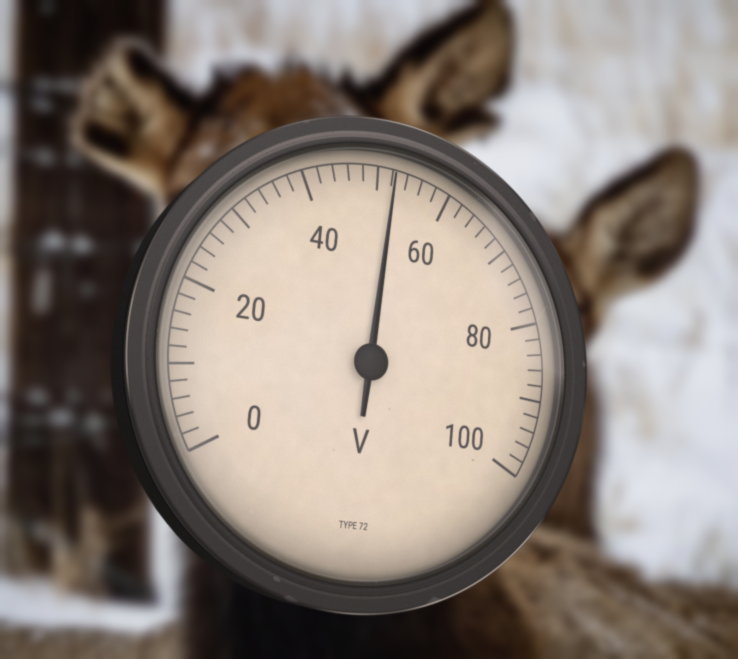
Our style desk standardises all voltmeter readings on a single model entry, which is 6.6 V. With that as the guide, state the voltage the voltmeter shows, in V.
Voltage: 52 V
